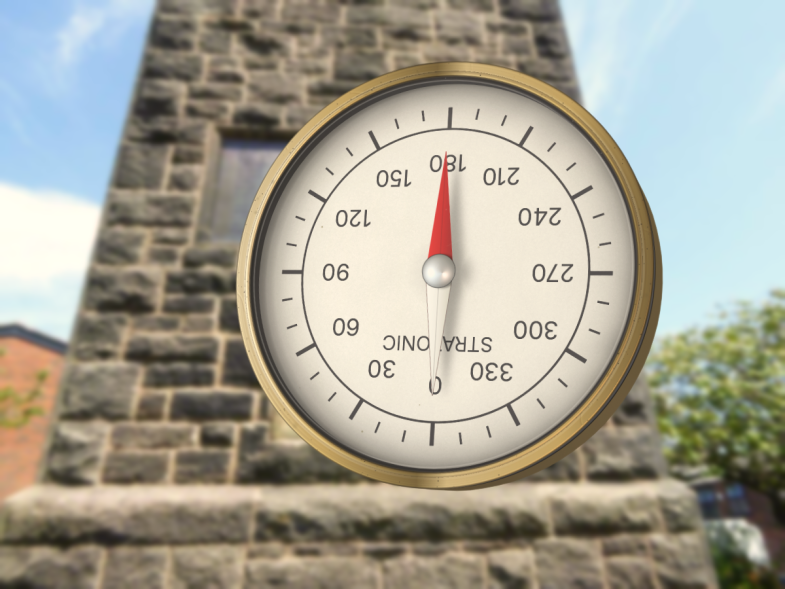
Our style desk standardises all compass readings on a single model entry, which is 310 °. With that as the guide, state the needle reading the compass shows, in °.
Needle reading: 180 °
